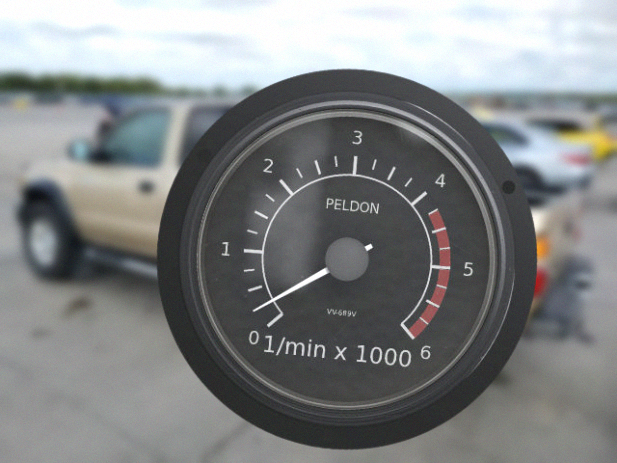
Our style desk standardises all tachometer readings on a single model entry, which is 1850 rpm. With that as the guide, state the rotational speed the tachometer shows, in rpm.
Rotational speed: 250 rpm
